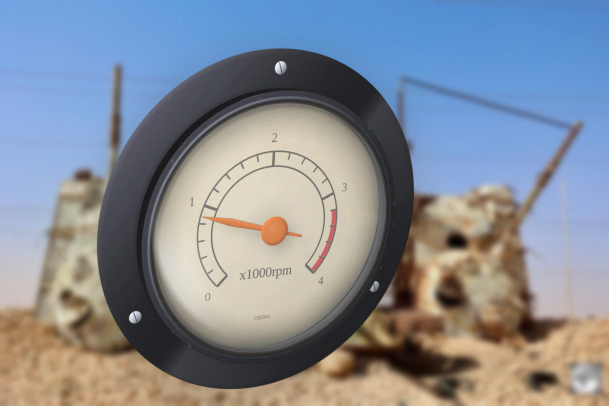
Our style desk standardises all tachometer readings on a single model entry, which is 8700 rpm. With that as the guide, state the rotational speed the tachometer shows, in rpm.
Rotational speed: 900 rpm
